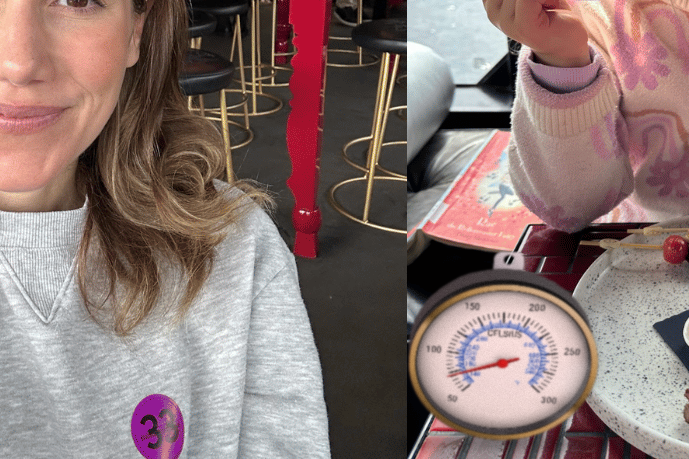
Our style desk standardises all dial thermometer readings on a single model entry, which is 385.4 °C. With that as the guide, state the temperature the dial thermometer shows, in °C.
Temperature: 75 °C
